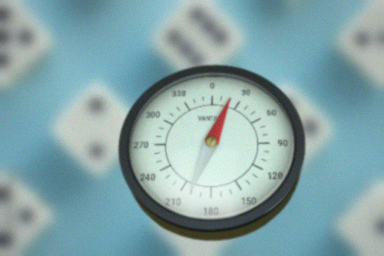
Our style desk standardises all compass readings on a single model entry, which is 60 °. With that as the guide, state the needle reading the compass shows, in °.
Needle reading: 20 °
